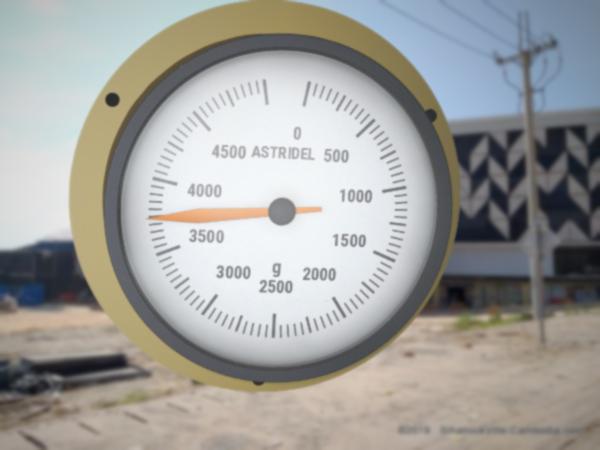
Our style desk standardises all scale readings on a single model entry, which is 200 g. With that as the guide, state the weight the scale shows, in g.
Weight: 3750 g
